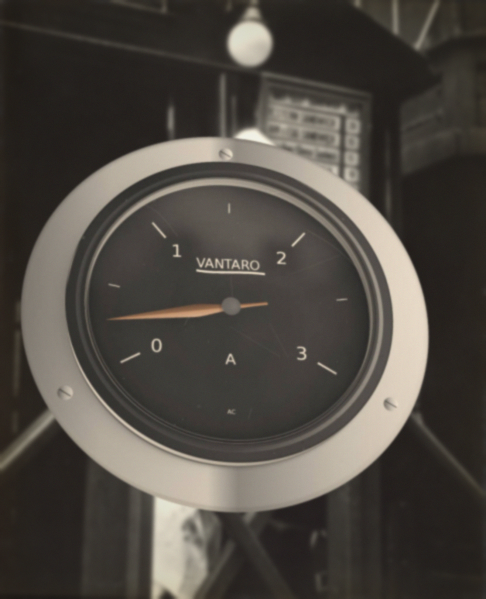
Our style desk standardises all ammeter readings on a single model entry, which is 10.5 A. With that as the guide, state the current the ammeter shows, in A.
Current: 0.25 A
